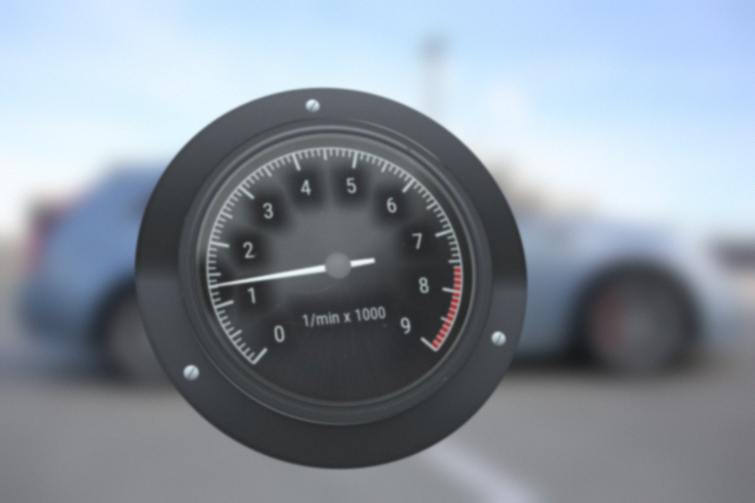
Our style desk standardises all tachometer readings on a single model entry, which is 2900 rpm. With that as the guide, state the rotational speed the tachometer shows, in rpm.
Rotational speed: 1300 rpm
